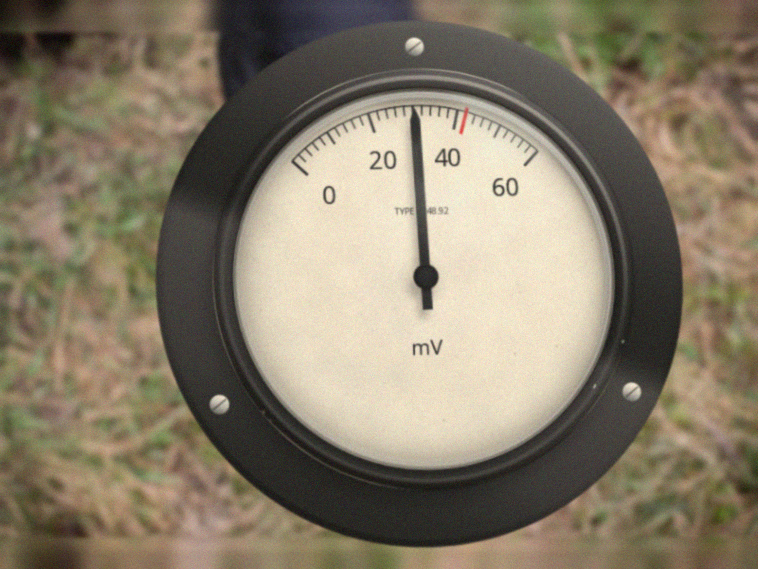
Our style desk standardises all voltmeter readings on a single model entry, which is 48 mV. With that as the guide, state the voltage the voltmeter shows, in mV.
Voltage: 30 mV
